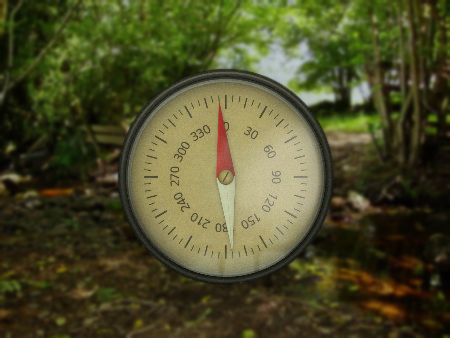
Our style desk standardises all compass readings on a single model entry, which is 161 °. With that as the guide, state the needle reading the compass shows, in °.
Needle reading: 355 °
